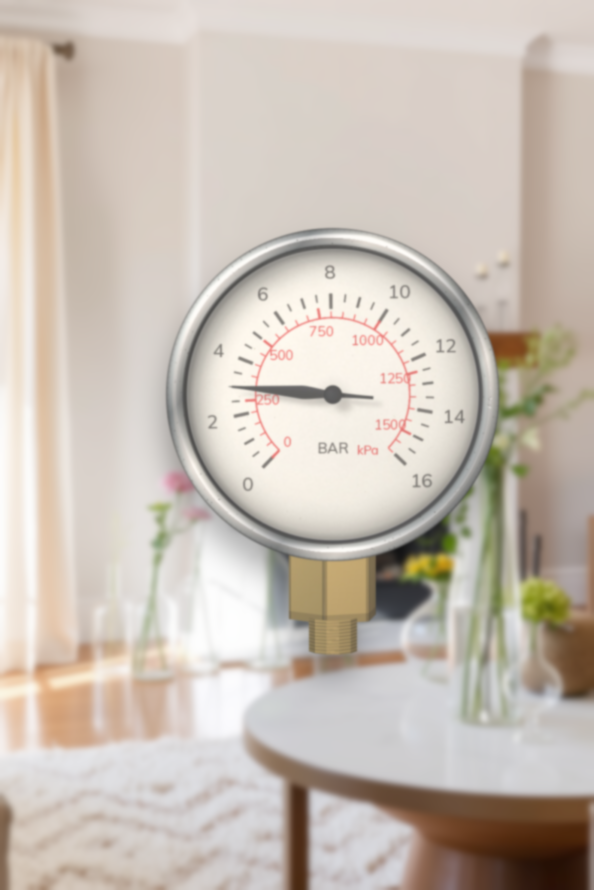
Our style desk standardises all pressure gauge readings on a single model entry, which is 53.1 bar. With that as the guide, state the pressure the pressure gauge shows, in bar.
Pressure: 3 bar
